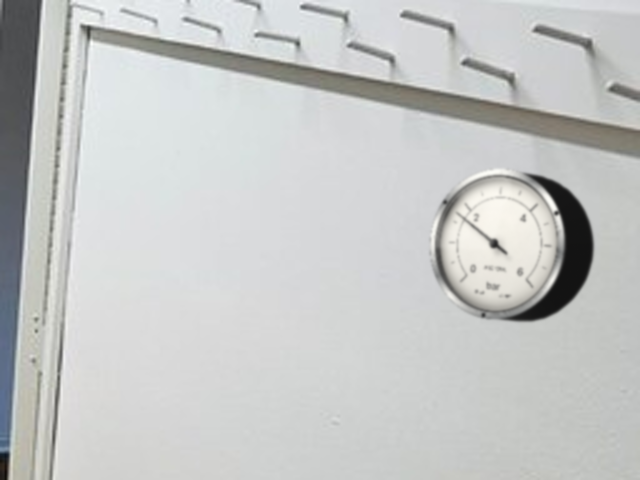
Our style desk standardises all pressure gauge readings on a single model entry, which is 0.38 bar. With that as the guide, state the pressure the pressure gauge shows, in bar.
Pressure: 1.75 bar
